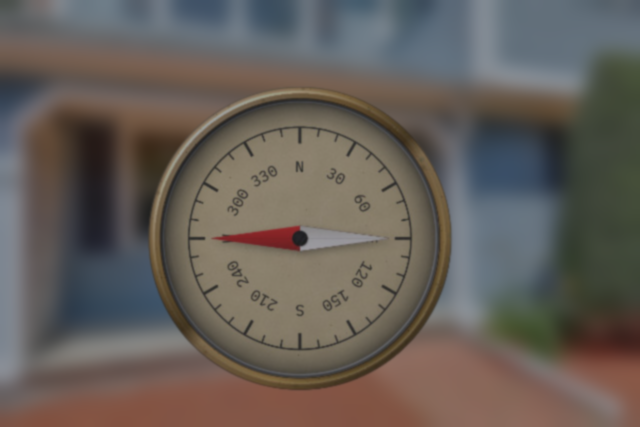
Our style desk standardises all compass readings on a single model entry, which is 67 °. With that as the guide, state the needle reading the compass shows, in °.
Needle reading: 270 °
